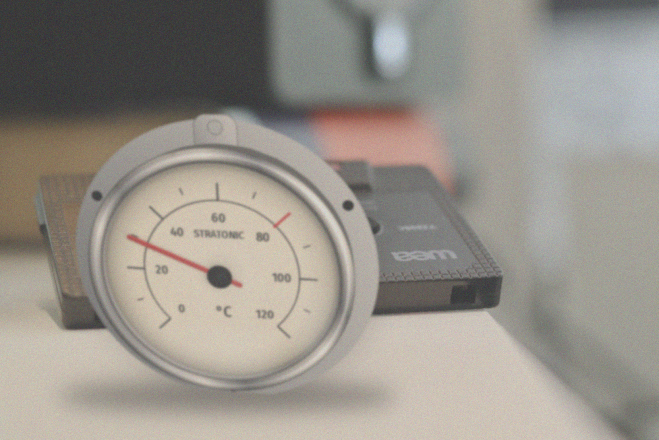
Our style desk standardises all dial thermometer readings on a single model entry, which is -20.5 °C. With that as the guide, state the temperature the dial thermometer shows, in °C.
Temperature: 30 °C
